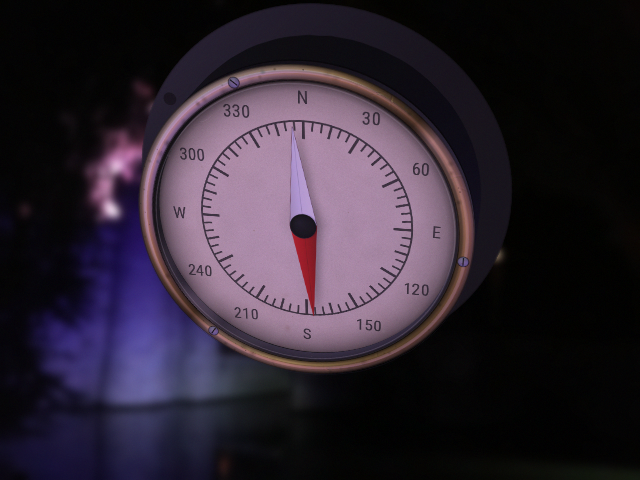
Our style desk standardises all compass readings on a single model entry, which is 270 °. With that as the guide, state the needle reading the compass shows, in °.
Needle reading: 175 °
